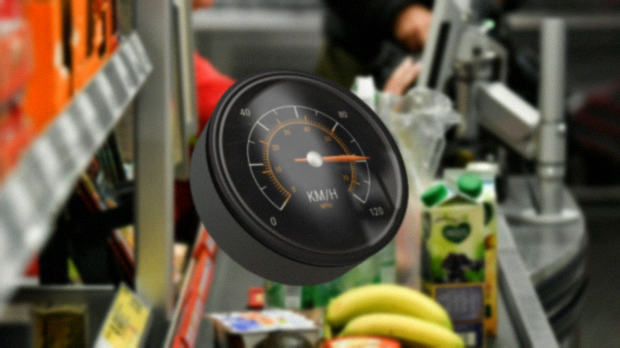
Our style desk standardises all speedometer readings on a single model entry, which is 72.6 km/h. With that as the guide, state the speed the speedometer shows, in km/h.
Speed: 100 km/h
